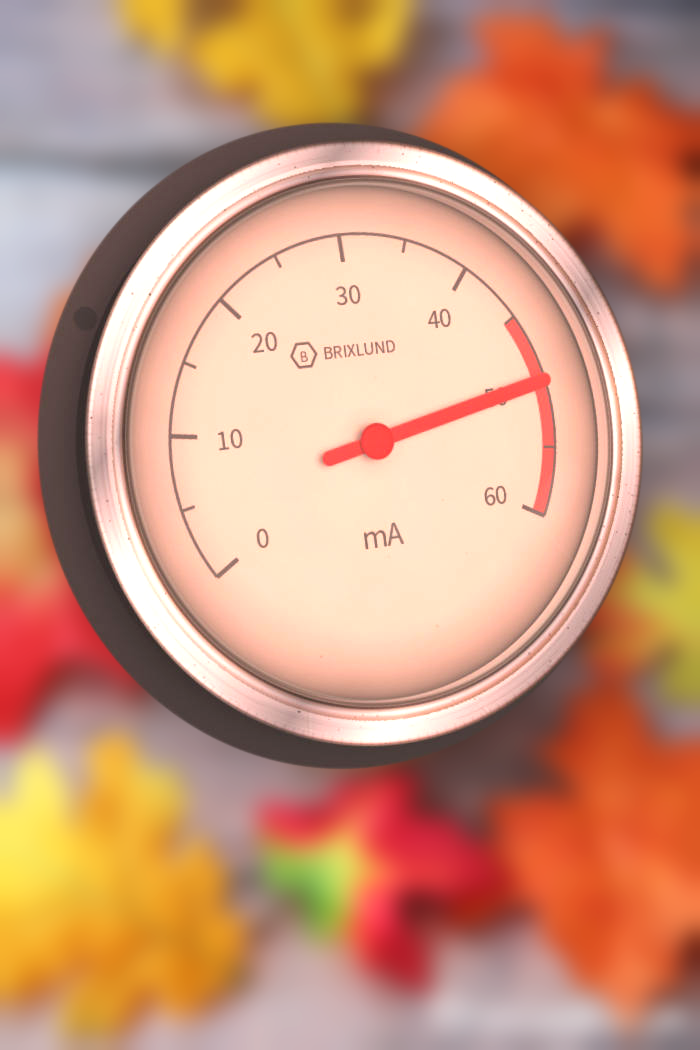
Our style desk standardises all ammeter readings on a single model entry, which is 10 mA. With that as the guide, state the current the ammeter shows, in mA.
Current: 50 mA
